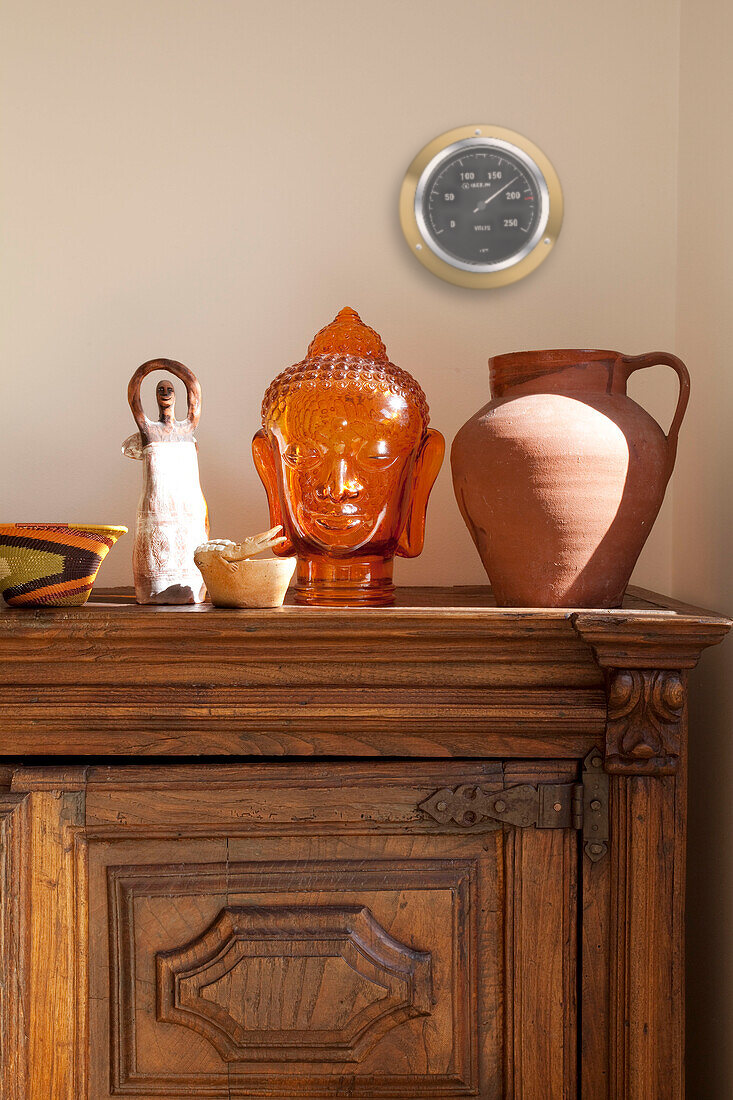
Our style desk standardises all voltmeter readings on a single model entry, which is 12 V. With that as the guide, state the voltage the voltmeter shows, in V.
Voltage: 180 V
